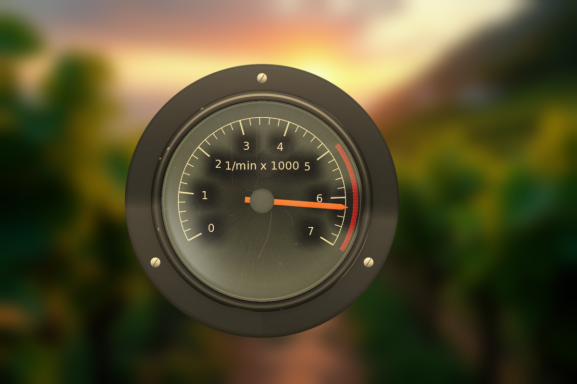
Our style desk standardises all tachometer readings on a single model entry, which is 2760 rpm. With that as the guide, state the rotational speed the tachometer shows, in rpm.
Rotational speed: 6200 rpm
